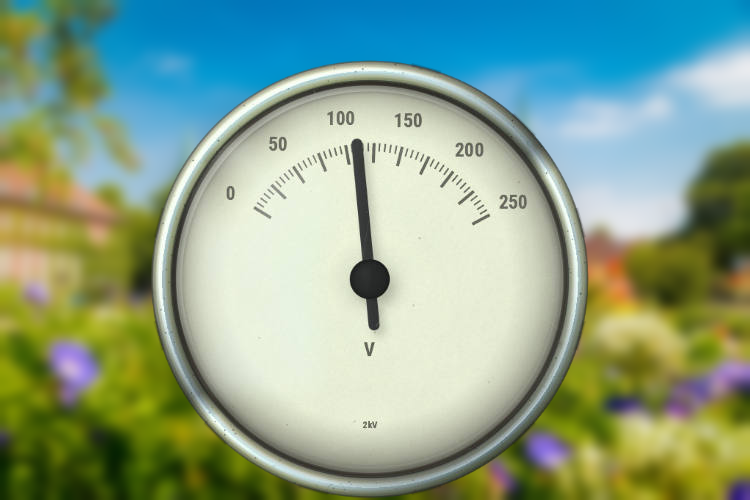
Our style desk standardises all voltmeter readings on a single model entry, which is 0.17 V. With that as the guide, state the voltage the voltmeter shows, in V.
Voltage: 110 V
